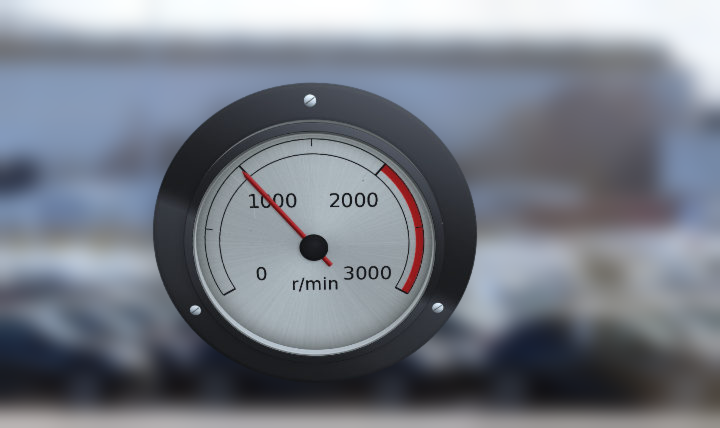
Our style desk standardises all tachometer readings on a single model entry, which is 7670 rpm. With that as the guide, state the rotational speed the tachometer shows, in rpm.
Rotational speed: 1000 rpm
